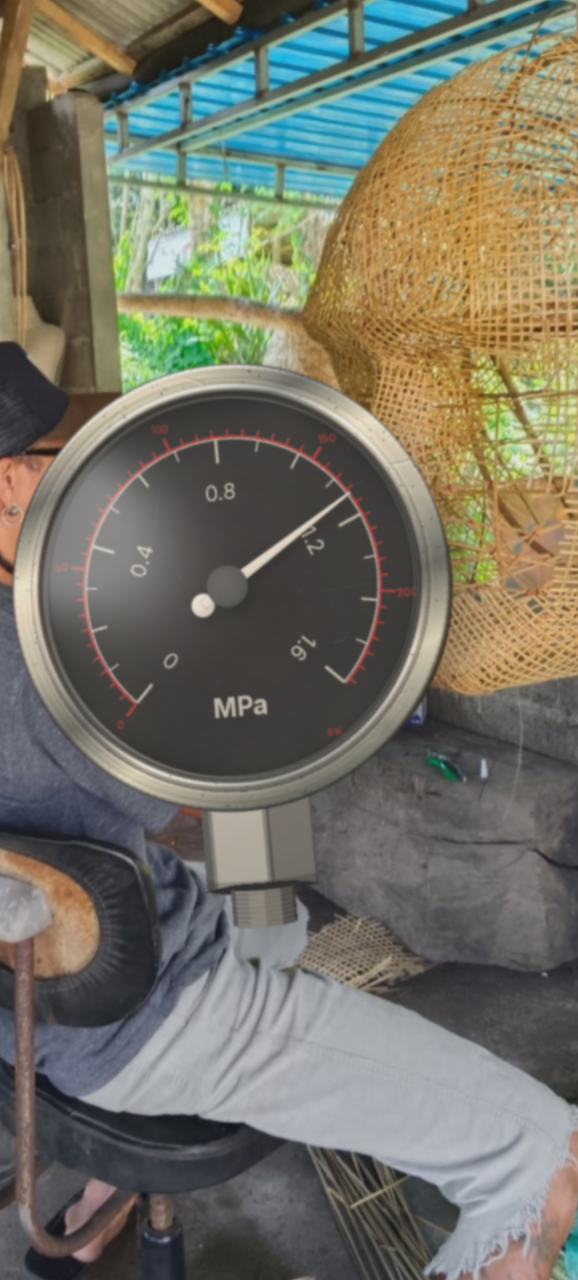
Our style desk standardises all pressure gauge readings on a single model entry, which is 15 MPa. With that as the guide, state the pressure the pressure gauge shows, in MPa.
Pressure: 1.15 MPa
